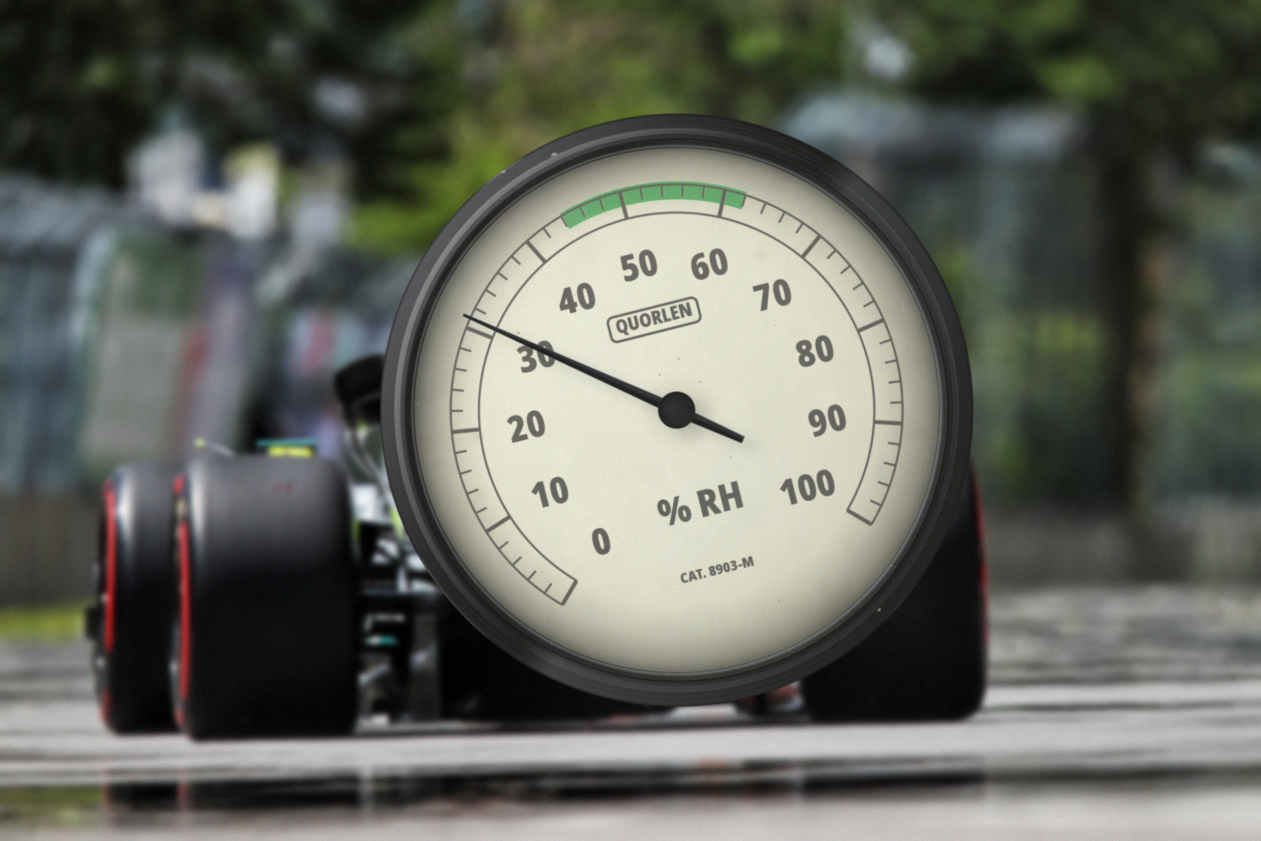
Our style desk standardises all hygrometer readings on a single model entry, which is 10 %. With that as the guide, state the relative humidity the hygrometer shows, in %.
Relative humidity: 31 %
